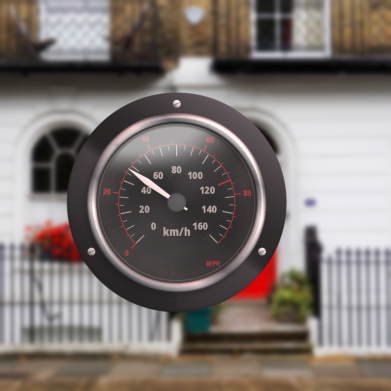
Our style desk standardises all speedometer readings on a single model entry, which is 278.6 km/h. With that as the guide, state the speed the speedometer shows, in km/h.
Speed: 47.5 km/h
